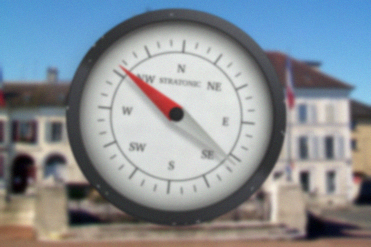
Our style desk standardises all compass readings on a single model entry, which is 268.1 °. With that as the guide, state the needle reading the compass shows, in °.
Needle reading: 305 °
